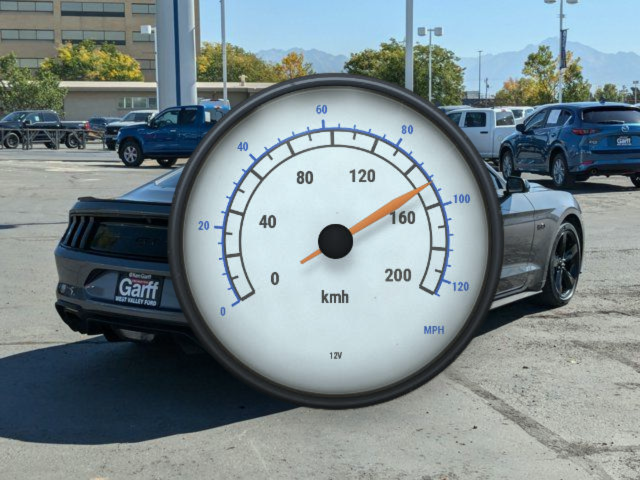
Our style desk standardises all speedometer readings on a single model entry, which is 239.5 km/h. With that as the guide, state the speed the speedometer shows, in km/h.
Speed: 150 km/h
